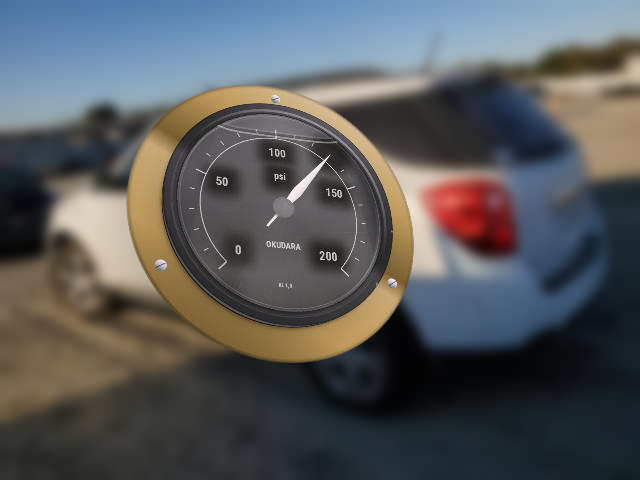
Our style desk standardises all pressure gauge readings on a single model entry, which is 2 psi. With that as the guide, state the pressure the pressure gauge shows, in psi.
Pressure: 130 psi
